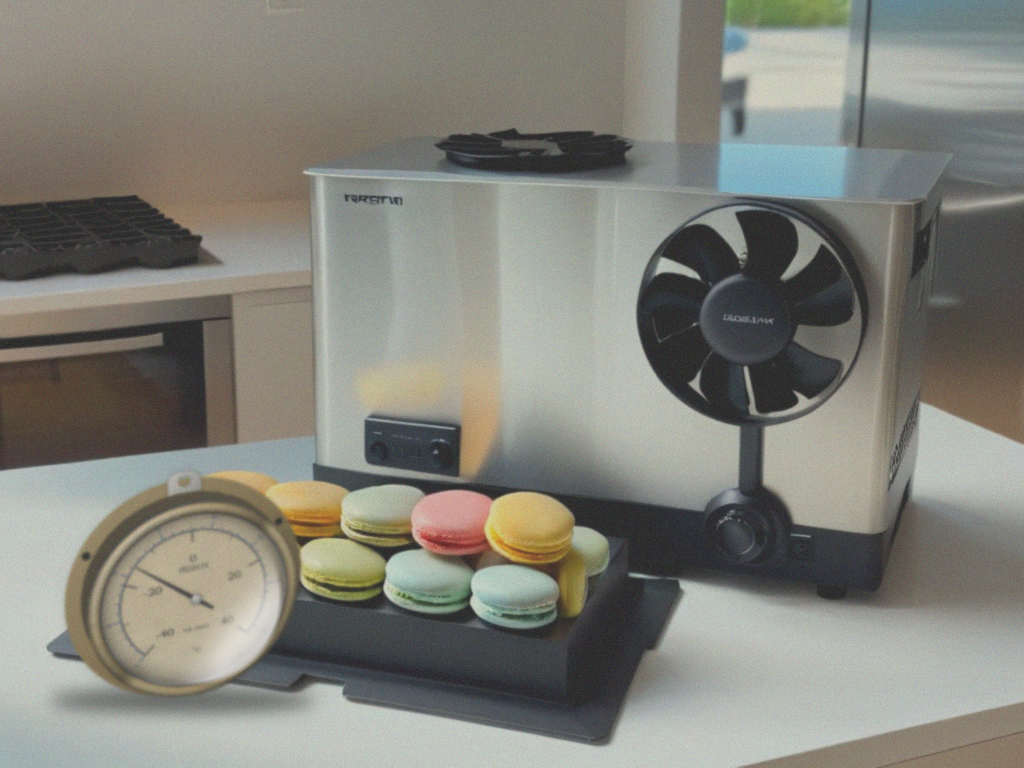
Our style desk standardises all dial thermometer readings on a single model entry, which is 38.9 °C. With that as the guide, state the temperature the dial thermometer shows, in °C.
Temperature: -15 °C
